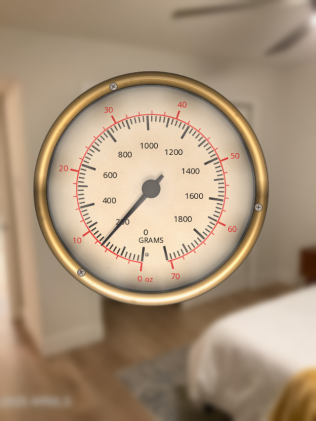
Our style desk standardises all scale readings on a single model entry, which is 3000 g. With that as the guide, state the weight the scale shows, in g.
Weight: 200 g
